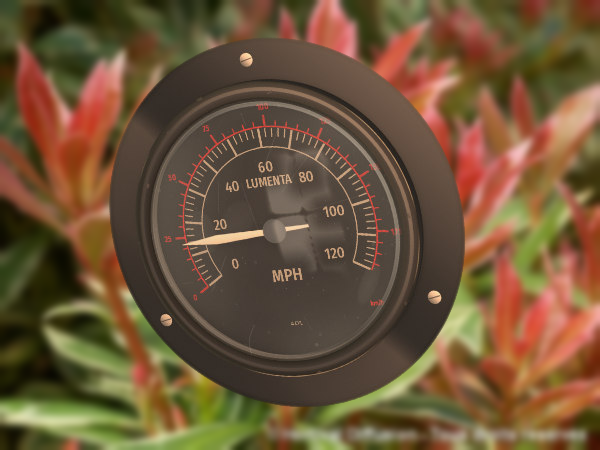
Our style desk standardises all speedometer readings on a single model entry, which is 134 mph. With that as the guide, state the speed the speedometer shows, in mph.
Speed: 14 mph
